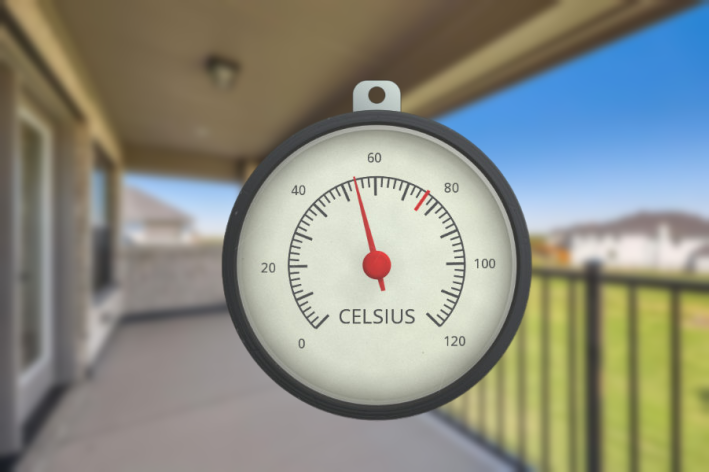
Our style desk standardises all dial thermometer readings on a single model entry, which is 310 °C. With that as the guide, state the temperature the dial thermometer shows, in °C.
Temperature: 54 °C
